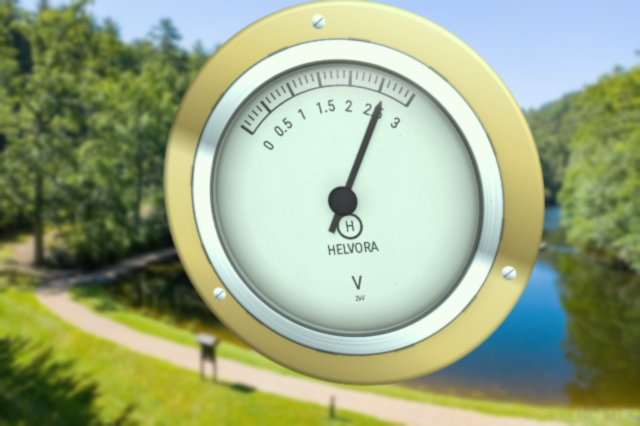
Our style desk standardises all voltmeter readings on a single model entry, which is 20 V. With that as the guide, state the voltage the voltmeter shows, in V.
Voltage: 2.6 V
